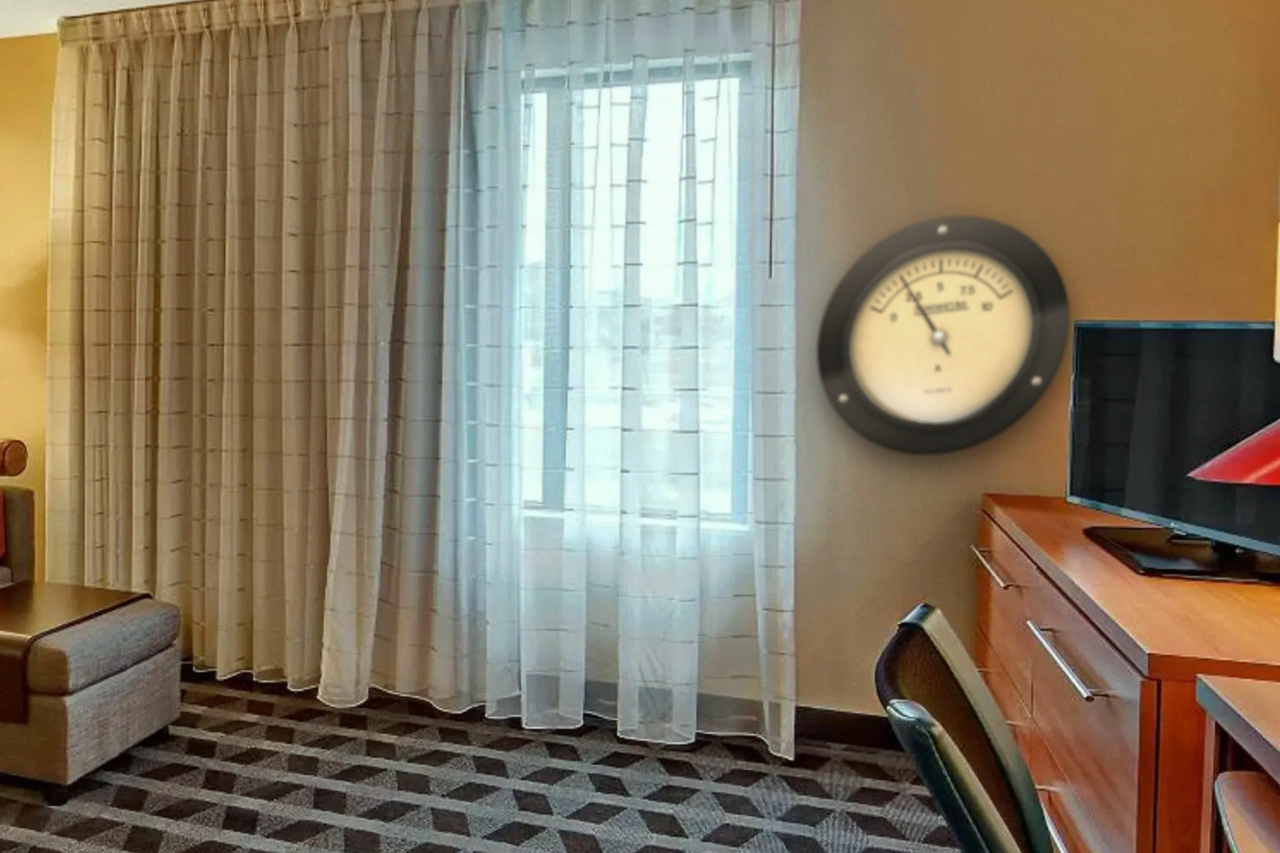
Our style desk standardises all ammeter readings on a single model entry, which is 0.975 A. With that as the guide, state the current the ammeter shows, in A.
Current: 2.5 A
